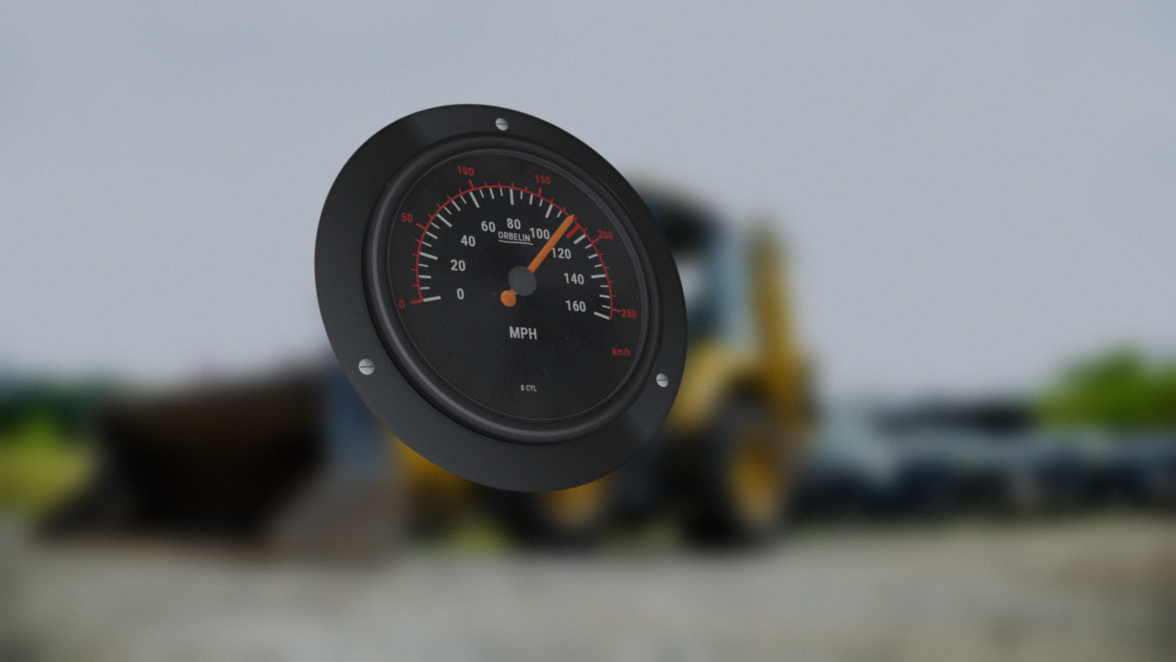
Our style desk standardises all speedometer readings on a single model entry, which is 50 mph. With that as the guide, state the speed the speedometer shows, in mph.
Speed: 110 mph
